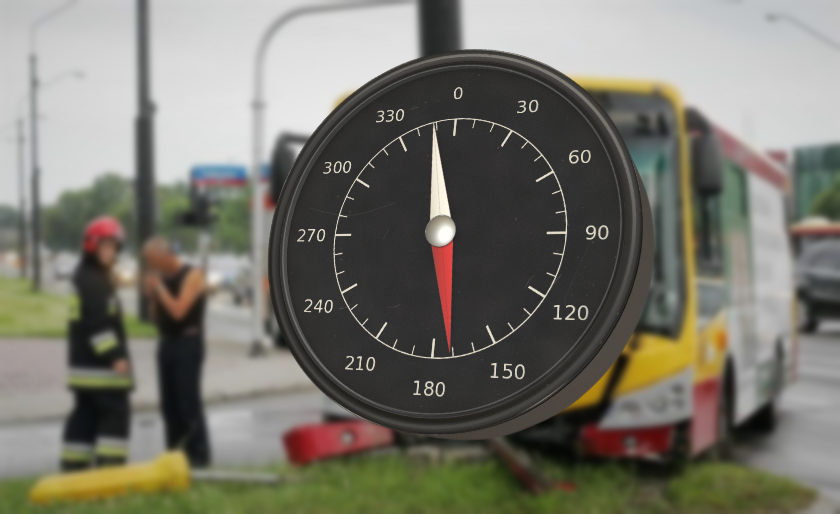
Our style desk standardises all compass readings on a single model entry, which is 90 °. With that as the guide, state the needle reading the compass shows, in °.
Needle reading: 170 °
